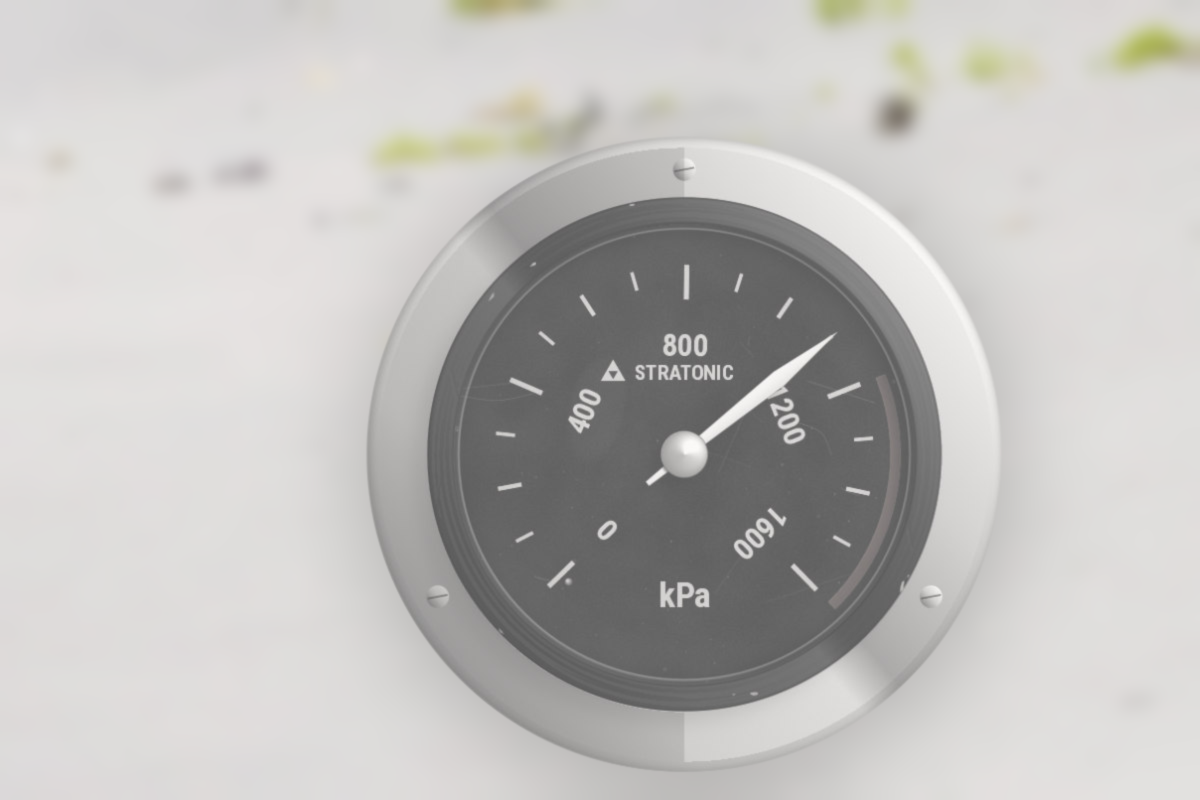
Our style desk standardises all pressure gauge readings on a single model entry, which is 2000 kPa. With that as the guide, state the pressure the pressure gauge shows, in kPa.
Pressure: 1100 kPa
